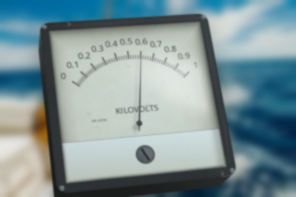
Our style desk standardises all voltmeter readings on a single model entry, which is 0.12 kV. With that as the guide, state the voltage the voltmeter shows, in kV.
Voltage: 0.6 kV
